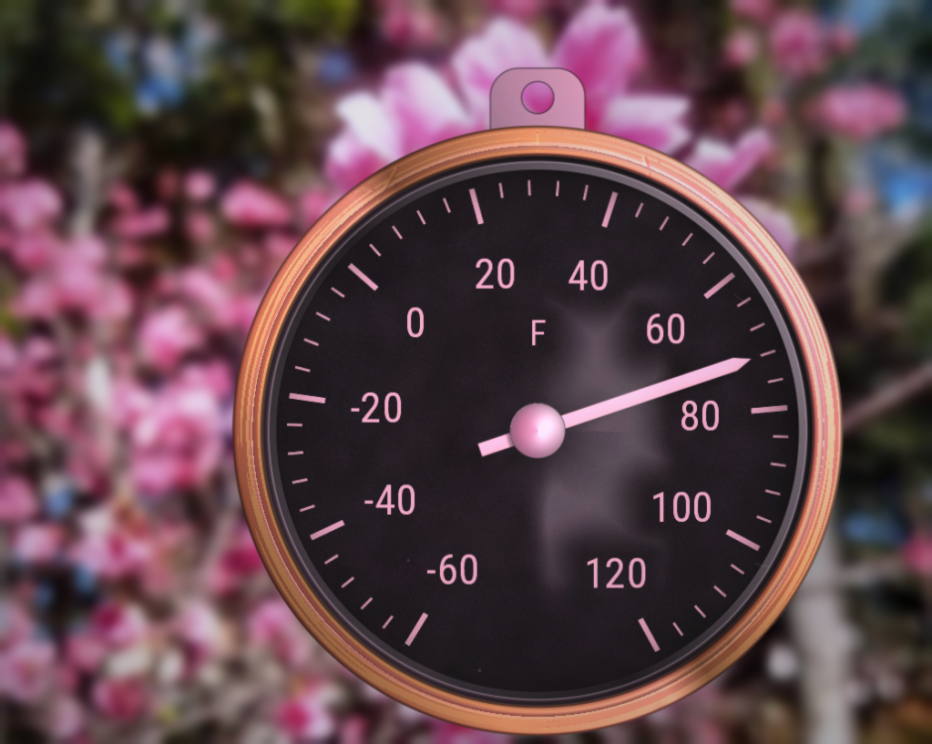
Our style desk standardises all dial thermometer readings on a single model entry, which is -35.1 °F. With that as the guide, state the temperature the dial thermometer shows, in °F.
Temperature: 72 °F
